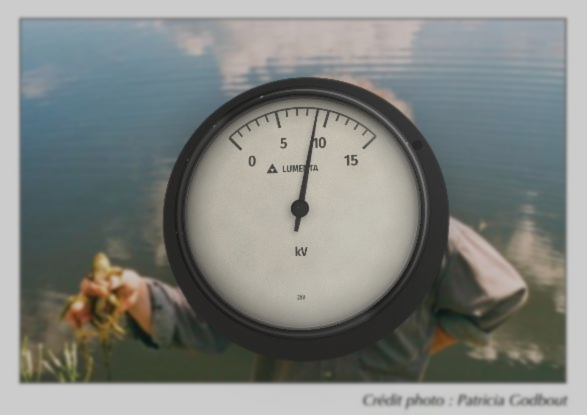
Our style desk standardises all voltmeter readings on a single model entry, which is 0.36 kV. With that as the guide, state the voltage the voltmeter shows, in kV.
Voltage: 9 kV
